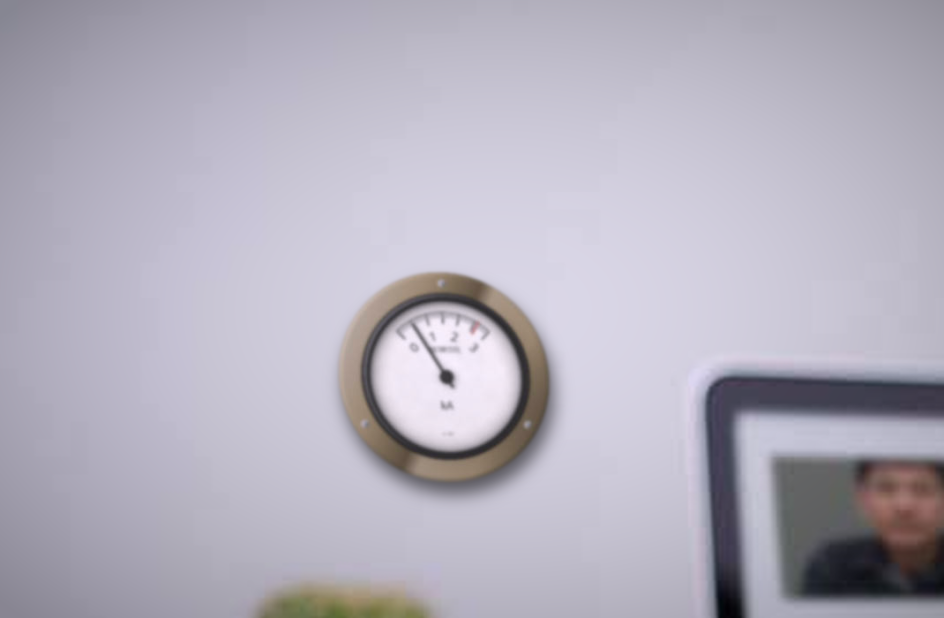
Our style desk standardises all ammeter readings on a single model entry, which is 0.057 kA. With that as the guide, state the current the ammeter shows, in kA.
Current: 0.5 kA
